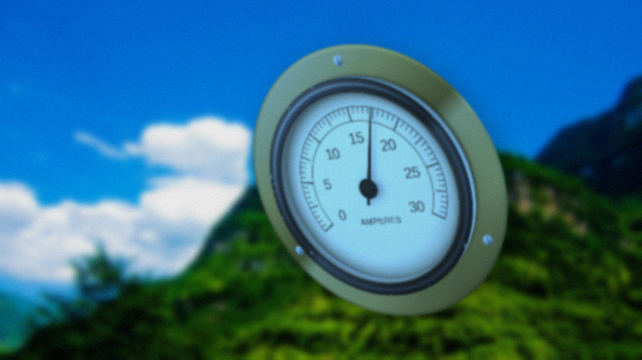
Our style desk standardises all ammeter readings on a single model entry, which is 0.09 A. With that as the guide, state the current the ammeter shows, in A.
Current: 17.5 A
